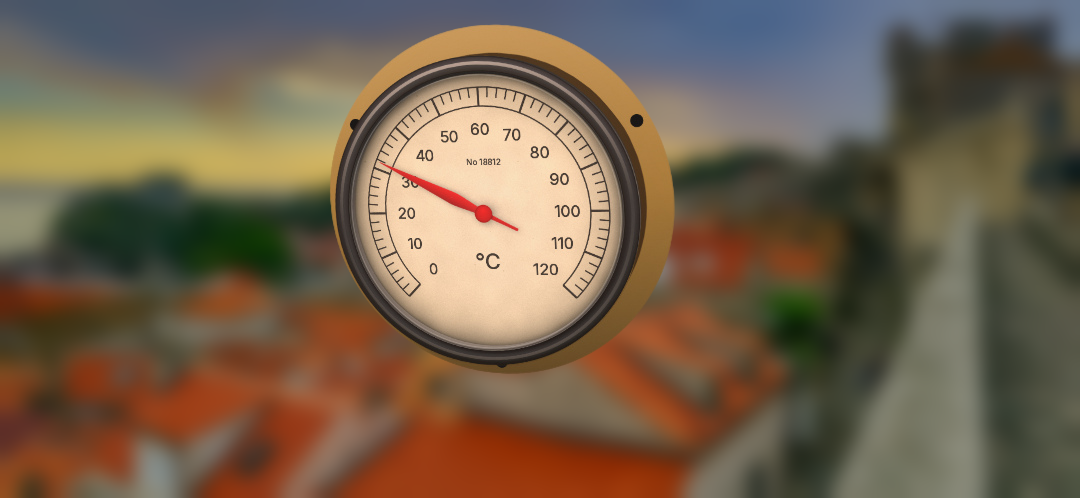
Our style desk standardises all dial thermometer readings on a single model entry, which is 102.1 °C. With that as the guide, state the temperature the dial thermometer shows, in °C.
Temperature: 32 °C
